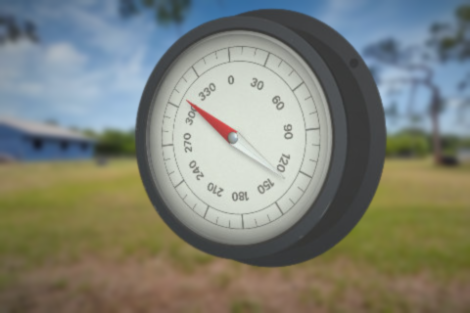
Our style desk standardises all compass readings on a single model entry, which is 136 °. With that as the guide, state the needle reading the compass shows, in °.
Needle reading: 310 °
